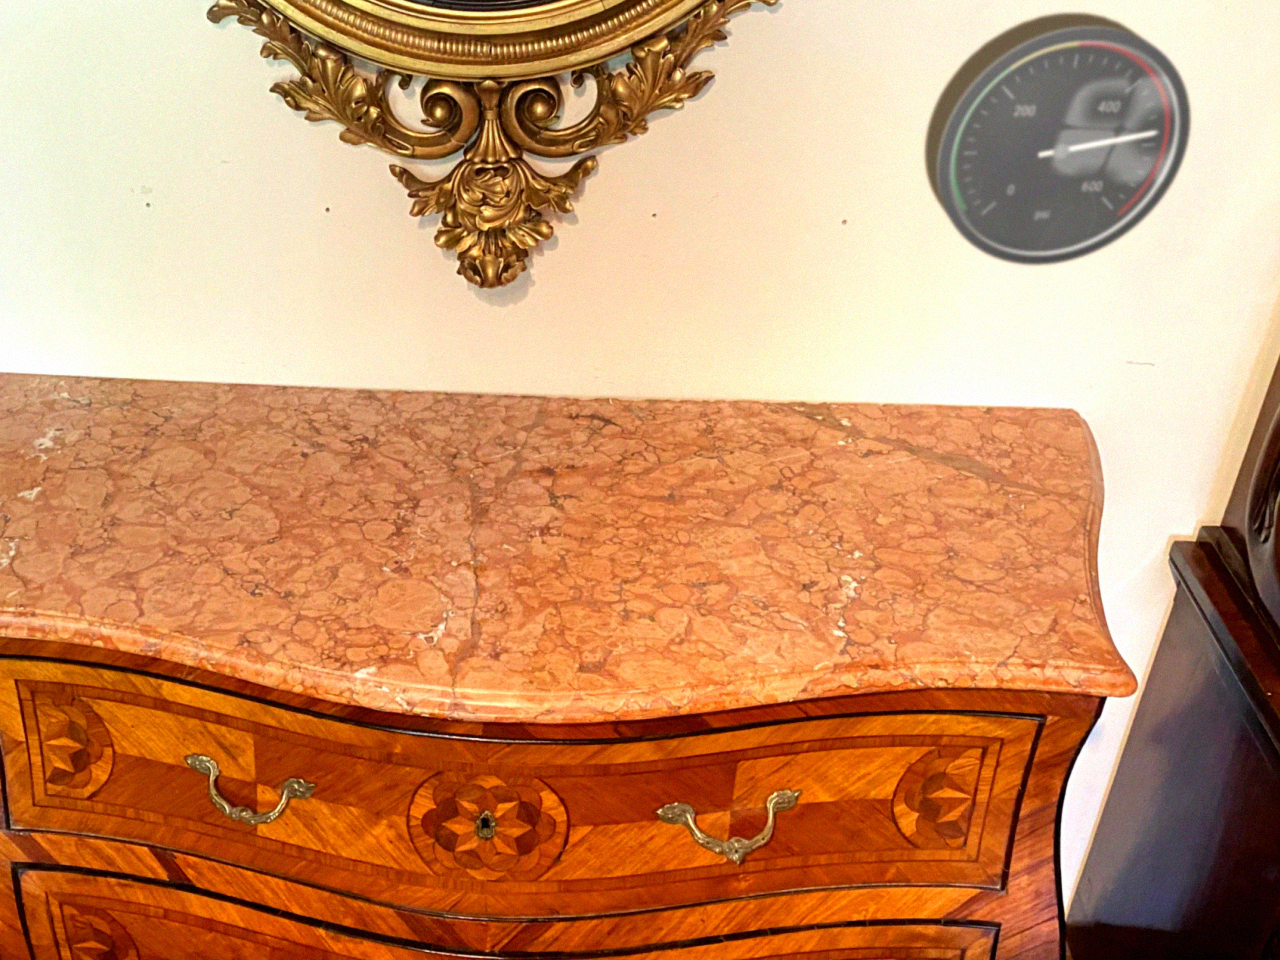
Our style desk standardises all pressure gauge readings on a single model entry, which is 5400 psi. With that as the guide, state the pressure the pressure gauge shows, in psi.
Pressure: 480 psi
